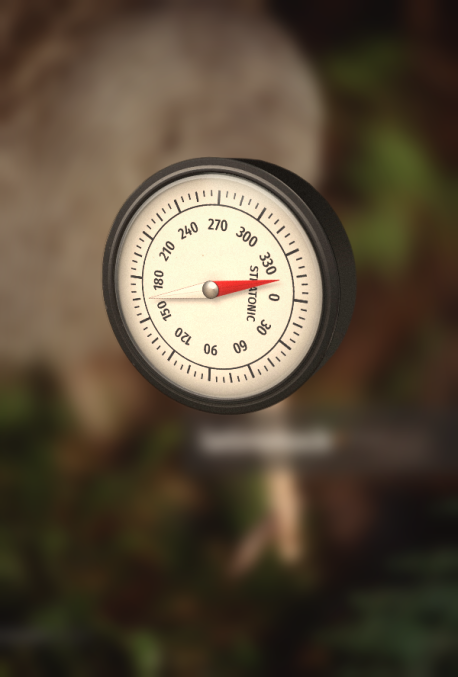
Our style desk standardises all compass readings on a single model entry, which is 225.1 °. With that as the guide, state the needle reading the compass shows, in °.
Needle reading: 345 °
